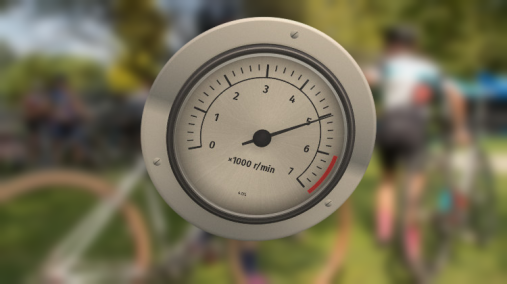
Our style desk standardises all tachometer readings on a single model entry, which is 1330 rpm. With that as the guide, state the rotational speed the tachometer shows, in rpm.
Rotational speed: 5000 rpm
